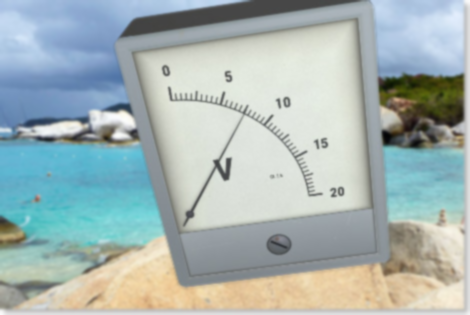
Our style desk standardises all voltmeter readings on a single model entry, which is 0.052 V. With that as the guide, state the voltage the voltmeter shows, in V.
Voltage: 7.5 V
